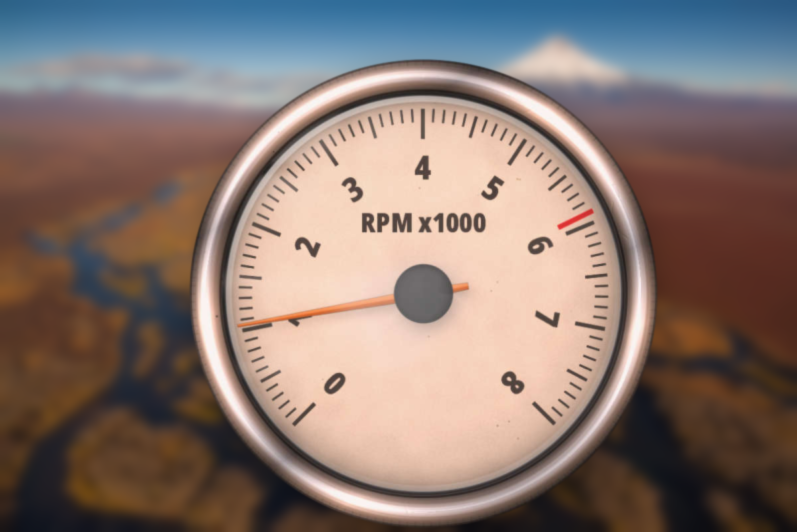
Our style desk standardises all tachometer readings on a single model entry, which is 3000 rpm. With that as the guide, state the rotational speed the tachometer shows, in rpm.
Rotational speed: 1050 rpm
